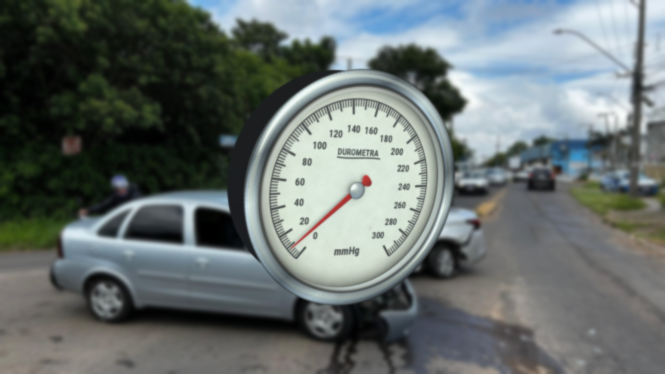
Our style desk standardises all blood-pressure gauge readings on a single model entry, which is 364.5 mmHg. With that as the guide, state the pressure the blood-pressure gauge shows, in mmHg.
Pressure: 10 mmHg
